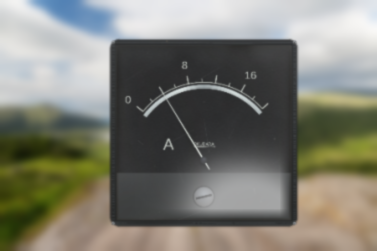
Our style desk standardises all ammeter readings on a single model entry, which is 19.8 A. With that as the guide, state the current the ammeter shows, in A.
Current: 4 A
